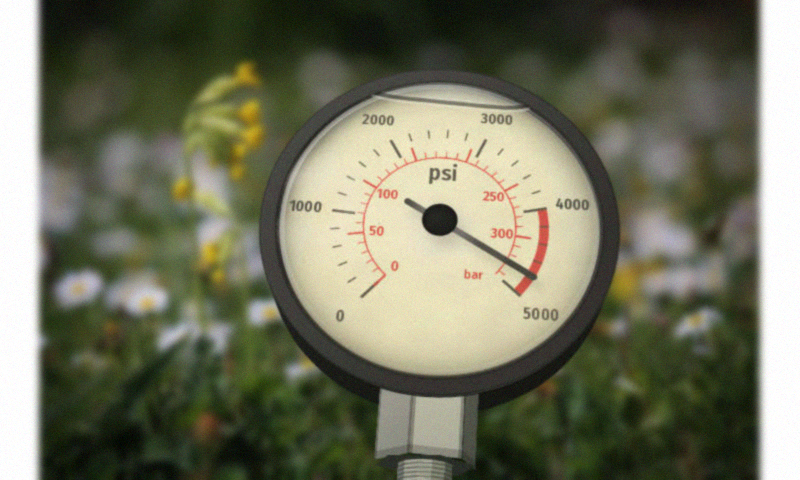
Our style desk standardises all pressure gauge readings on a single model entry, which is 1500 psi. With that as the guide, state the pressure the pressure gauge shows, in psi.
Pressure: 4800 psi
